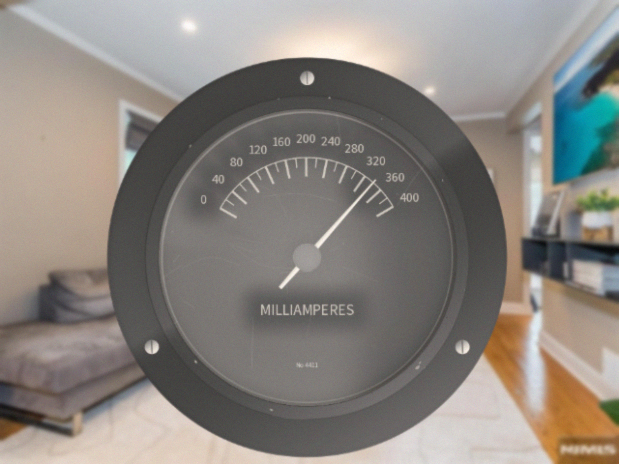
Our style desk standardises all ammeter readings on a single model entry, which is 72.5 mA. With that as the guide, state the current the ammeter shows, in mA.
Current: 340 mA
